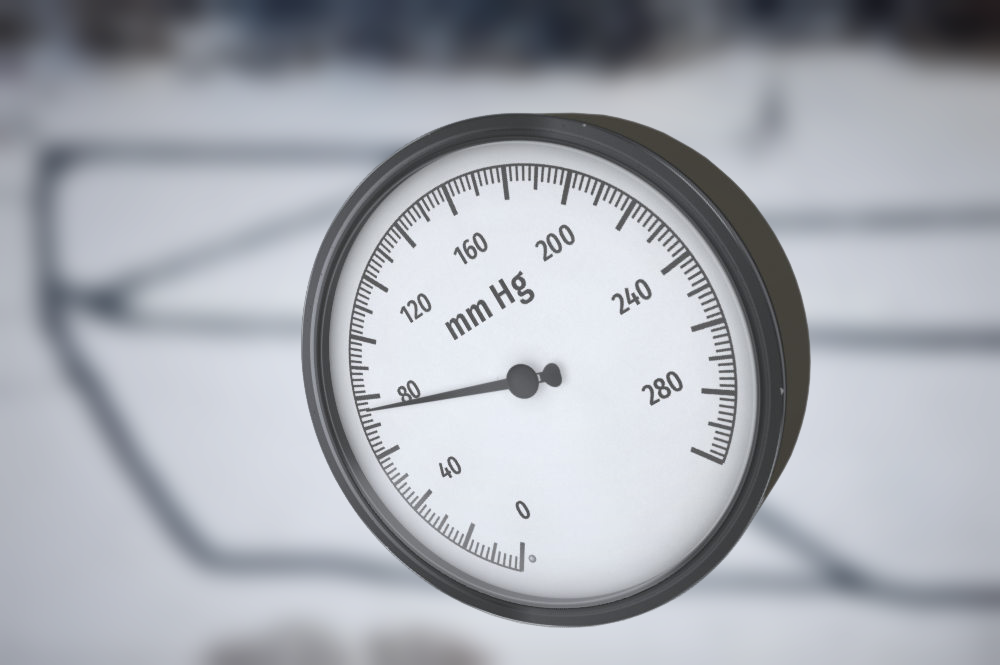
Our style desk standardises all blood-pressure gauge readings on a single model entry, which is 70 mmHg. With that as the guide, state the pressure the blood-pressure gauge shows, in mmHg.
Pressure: 76 mmHg
